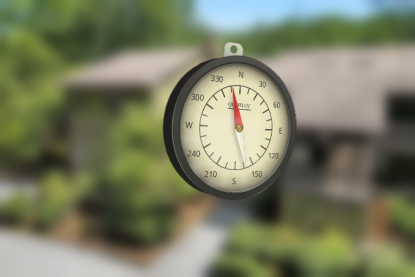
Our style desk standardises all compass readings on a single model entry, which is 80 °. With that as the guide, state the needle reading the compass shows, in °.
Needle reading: 345 °
